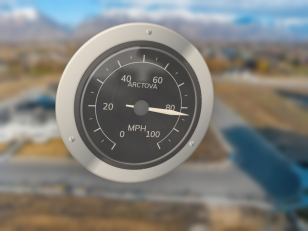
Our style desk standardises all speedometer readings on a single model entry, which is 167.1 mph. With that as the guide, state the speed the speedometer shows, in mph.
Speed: 82.5 mph
